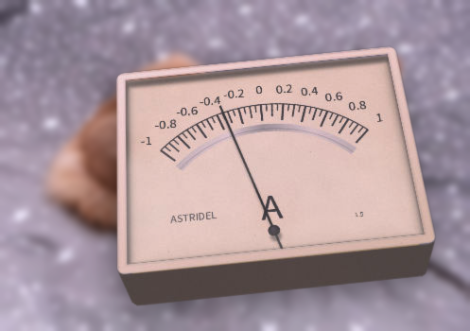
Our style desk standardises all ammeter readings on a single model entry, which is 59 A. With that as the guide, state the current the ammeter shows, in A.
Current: -0.35 A
